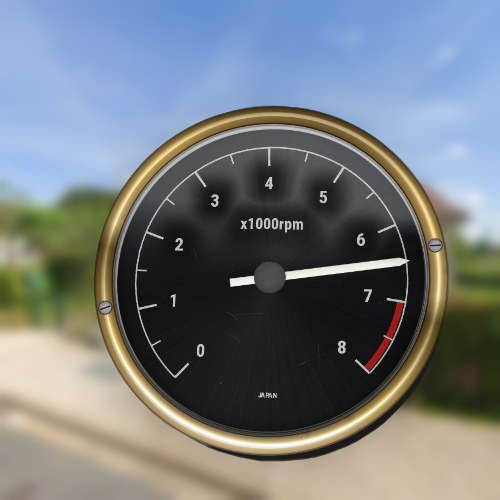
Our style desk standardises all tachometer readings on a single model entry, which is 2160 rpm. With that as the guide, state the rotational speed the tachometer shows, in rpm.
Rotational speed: 6500 rpm
